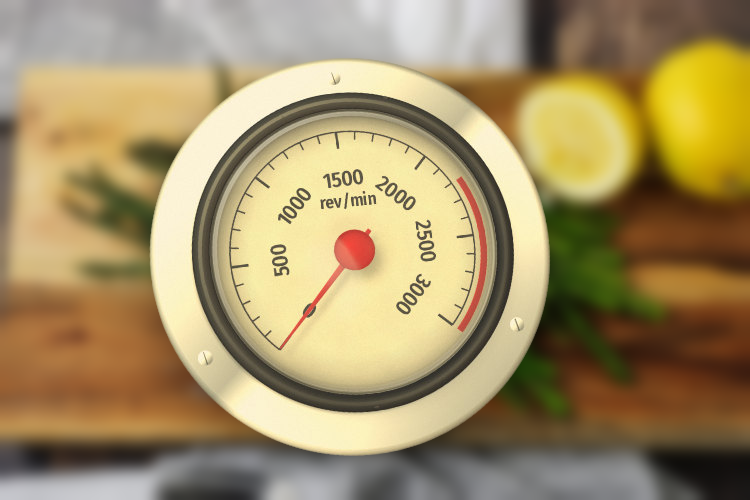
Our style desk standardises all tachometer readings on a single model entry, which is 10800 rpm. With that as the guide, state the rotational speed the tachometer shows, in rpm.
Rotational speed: 0 rpm
